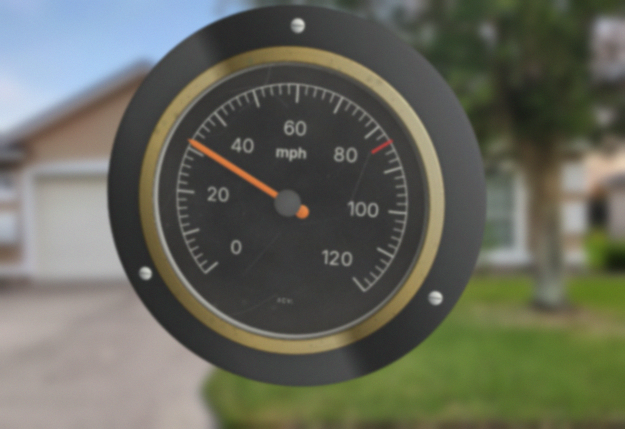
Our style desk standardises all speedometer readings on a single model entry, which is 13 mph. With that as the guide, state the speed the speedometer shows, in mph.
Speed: 32 mph
